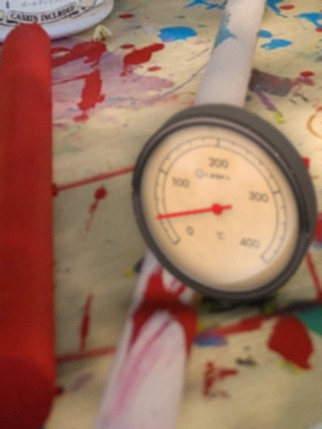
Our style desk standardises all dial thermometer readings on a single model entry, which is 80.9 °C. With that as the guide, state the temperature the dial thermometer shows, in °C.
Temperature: 40 °C
